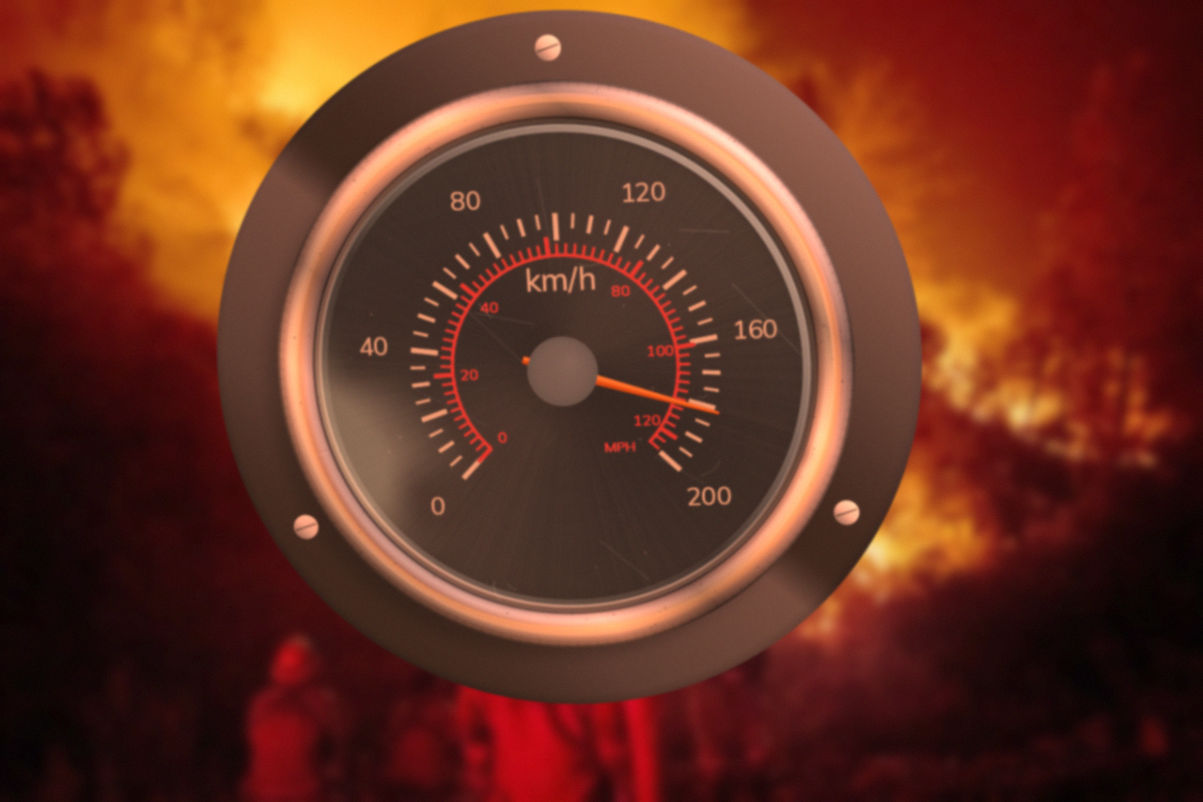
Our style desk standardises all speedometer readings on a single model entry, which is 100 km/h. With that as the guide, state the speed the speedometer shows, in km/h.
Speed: 180 km/h
